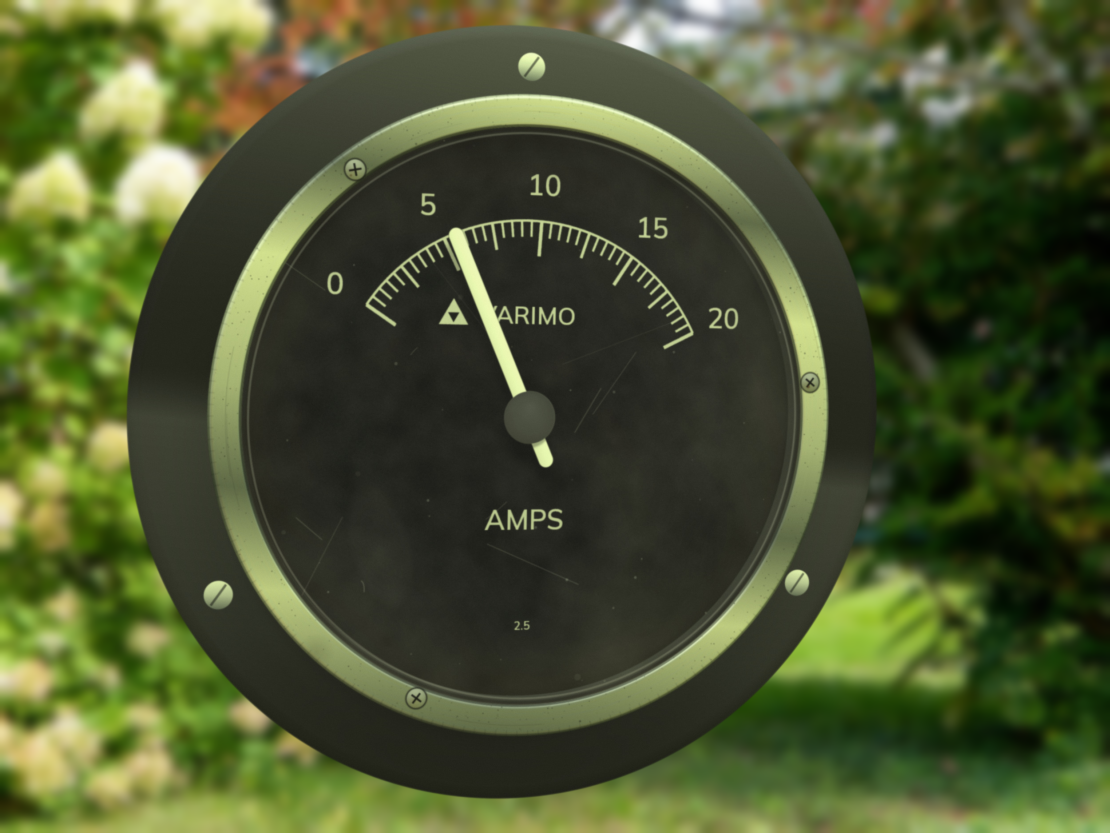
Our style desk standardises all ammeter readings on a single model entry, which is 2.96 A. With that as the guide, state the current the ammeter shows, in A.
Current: 5.5 A
